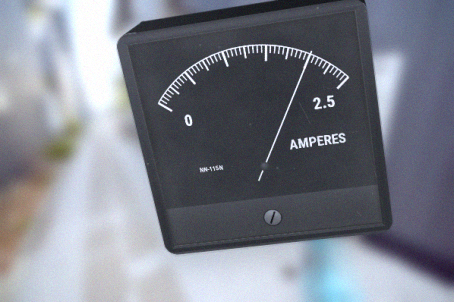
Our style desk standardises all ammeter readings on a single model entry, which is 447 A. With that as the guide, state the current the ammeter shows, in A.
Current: 2 A
